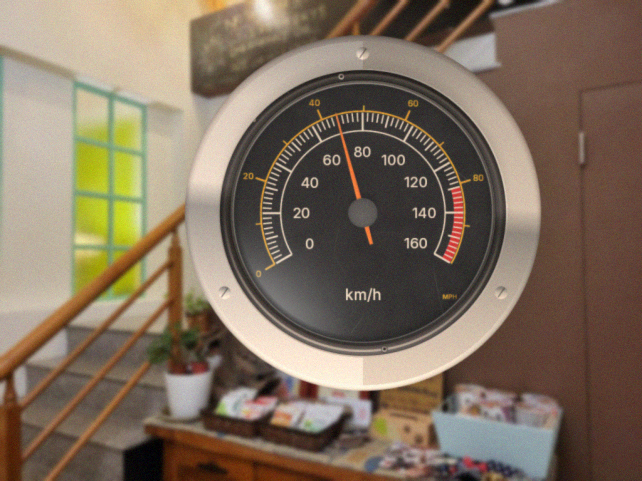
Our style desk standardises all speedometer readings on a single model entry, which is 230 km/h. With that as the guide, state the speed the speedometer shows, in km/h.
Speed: 70 km/h
